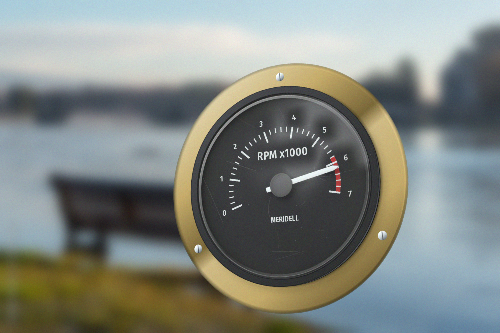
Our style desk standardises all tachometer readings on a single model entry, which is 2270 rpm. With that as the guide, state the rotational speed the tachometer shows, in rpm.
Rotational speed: 6200 rpm
